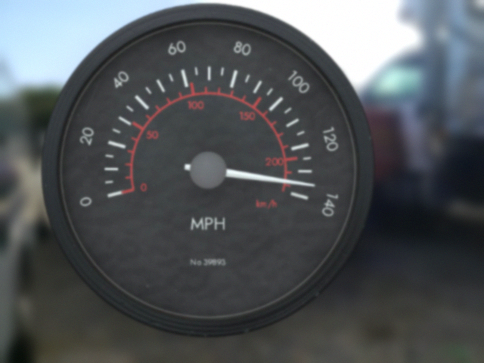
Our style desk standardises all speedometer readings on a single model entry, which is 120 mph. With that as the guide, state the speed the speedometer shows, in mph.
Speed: 135 mph
